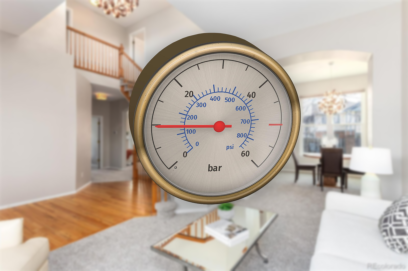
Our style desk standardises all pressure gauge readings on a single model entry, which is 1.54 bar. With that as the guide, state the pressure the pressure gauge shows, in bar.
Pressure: 10 bar
